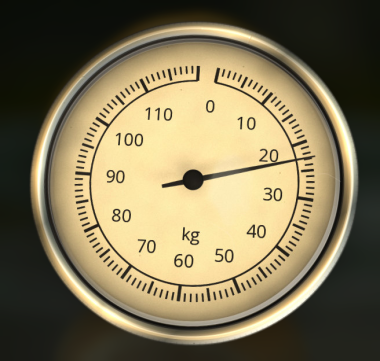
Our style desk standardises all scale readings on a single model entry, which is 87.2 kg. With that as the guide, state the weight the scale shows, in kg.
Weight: 23 kg
